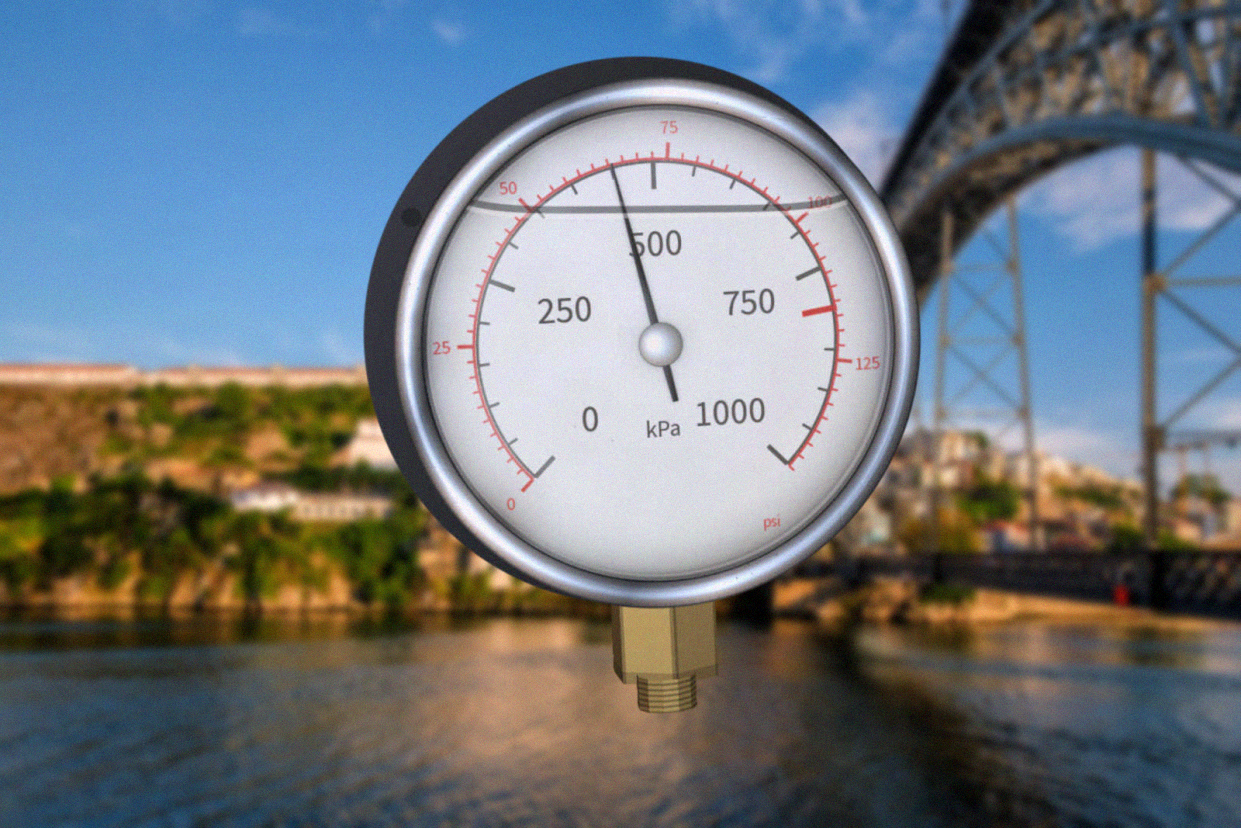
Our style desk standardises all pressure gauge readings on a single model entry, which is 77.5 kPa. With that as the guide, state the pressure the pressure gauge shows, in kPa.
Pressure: 450 kPa
